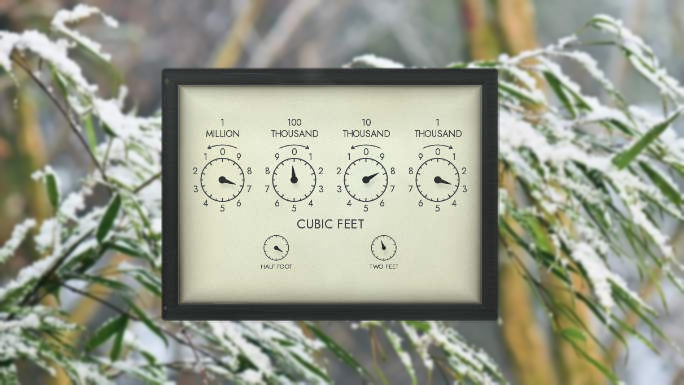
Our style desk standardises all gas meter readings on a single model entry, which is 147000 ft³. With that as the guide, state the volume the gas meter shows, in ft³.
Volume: 698300 ft³
